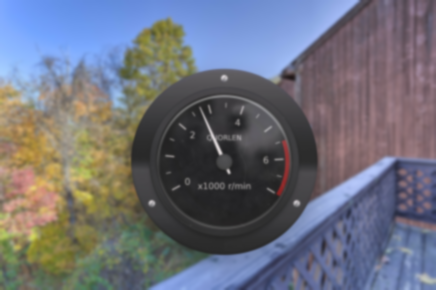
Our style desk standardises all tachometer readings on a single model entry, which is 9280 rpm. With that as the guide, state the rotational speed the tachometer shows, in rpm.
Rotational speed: 2750 rpm
